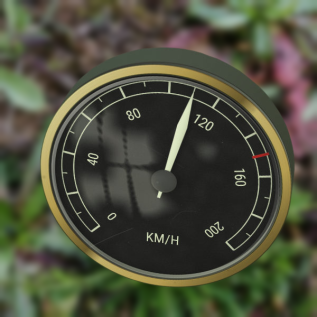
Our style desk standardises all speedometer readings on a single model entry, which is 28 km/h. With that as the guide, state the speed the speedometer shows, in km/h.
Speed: 110 km/h
